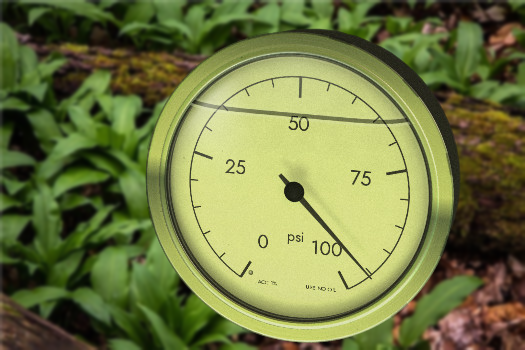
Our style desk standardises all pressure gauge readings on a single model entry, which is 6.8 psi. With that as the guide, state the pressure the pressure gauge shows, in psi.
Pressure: 95 psi
